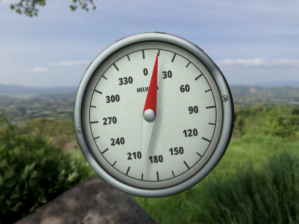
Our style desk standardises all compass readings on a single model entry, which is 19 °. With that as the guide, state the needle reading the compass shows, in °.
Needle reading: 15 °
